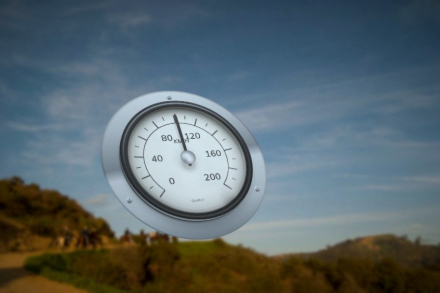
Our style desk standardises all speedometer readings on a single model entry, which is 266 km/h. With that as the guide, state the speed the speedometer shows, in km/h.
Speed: 100 km/h
